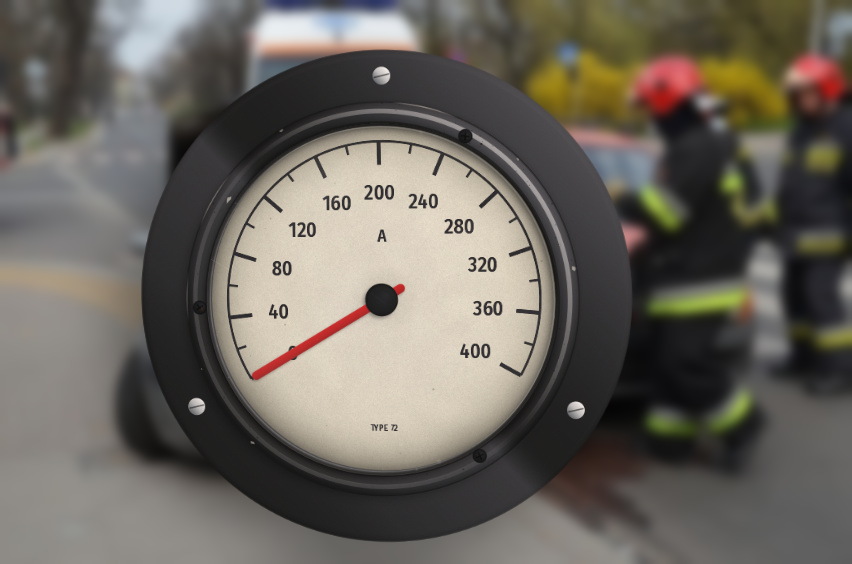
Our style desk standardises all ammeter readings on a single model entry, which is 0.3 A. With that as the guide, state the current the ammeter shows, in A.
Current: 0 A
